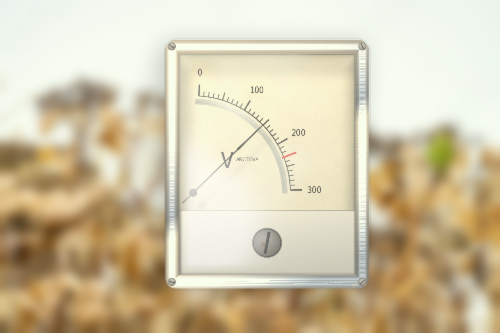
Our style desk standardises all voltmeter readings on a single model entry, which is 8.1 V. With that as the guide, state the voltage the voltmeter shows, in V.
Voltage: 150 V
